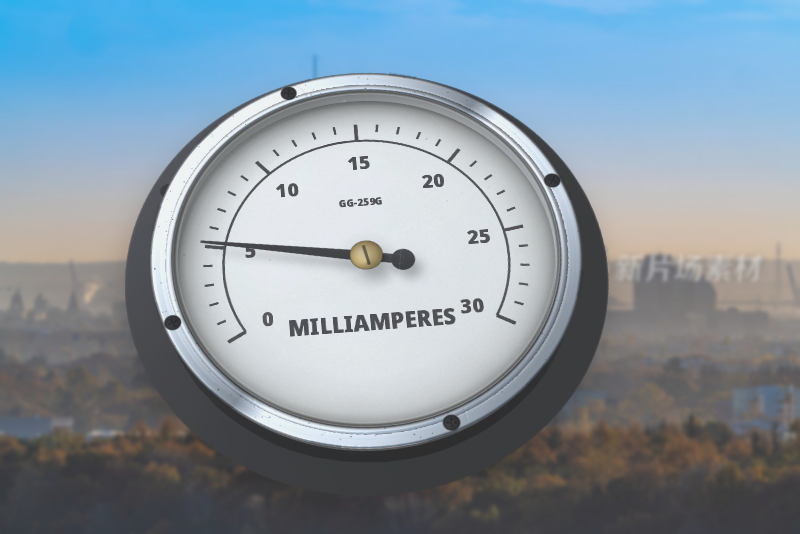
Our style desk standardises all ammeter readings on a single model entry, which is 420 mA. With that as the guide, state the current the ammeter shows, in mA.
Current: 5 mA
